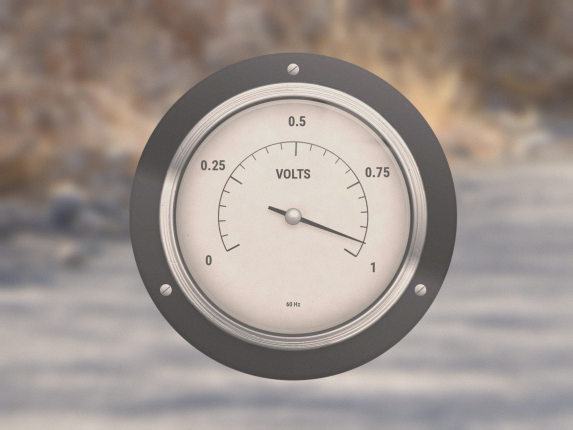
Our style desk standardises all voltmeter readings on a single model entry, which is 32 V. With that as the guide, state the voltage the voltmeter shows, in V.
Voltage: 0.95 V
